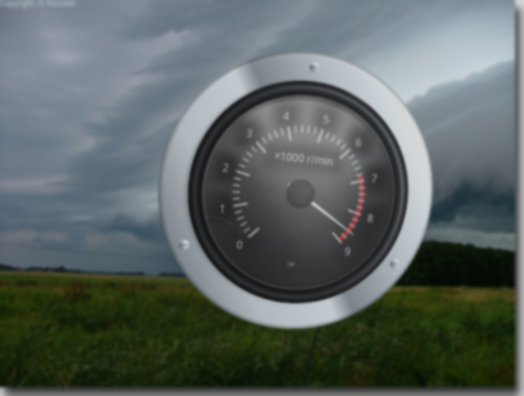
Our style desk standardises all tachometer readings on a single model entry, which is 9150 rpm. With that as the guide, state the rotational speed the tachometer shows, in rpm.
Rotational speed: 8600 rpm
